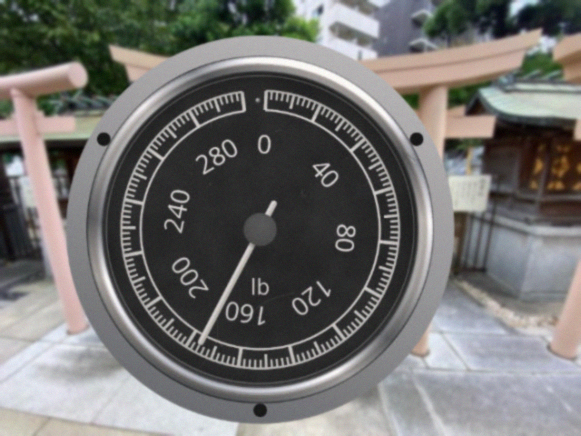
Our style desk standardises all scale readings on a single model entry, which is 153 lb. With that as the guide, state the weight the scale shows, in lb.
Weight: 176 lb
